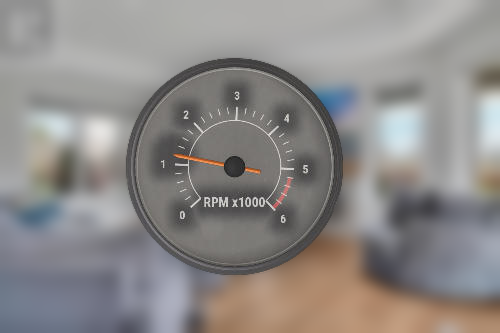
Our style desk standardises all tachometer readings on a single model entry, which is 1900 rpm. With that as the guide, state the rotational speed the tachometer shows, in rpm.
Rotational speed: 1200 rpm
